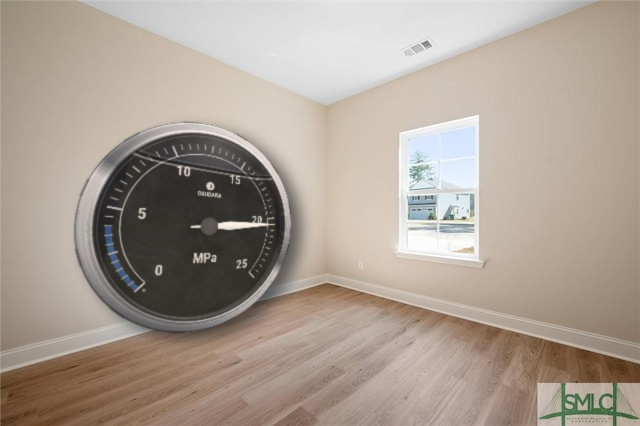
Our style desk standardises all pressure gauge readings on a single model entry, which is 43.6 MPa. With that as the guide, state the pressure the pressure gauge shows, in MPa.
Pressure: 20.5 MPa
